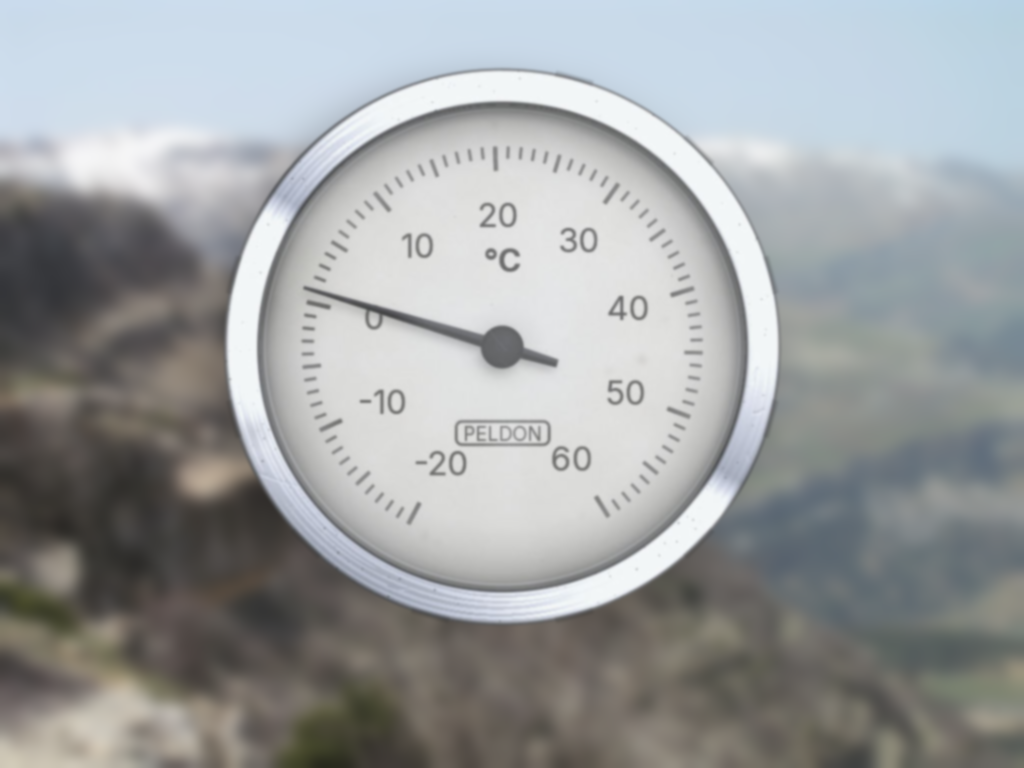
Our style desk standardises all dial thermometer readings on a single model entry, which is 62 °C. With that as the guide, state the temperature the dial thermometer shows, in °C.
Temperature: 1 °C
